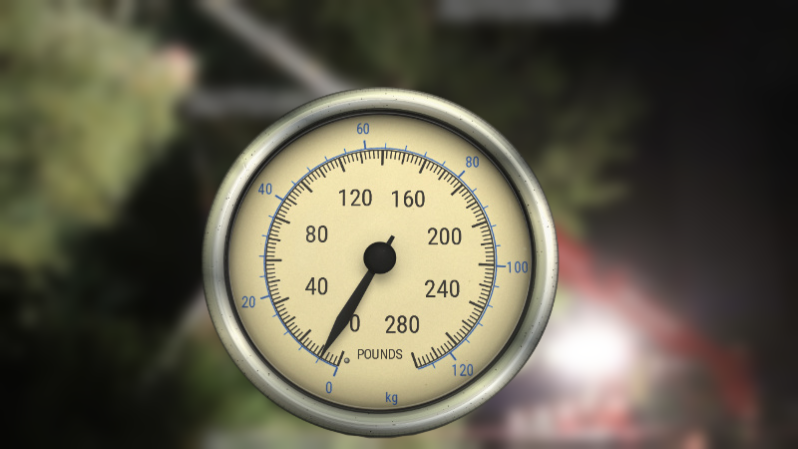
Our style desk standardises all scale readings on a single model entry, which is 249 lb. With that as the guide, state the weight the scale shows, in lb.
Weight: 8 lb
